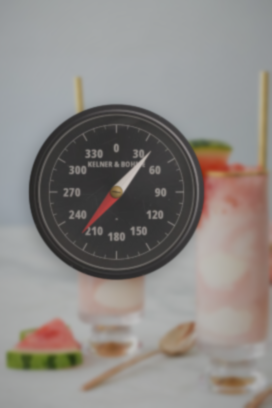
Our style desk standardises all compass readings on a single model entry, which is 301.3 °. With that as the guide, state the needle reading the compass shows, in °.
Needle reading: 220 °
